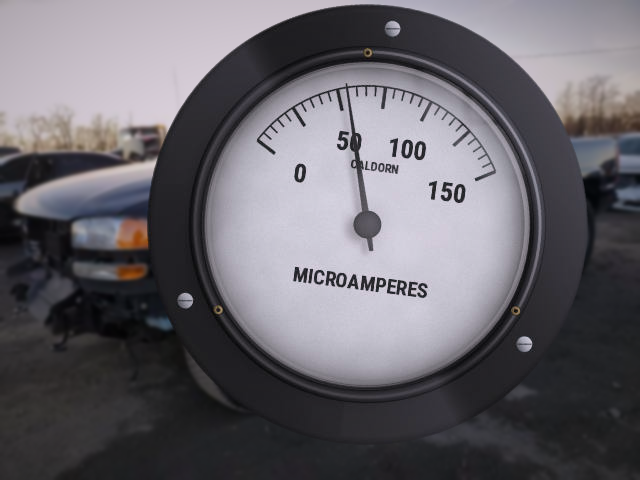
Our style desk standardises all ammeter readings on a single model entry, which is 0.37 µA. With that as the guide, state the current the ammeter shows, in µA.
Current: 55 µA
